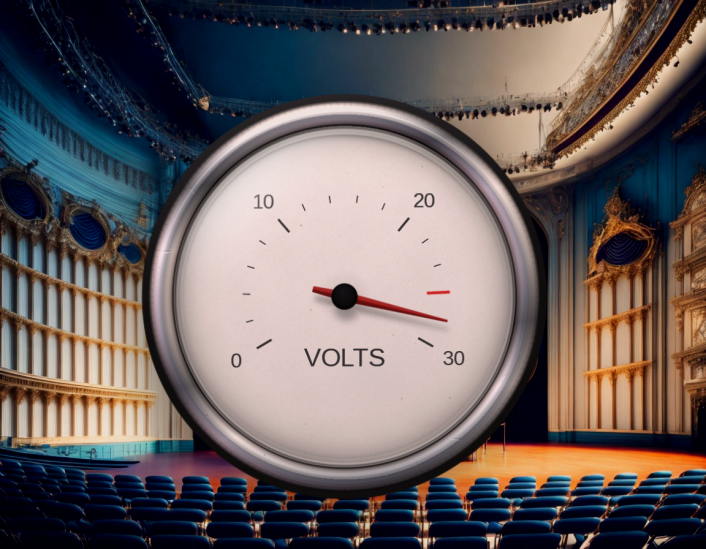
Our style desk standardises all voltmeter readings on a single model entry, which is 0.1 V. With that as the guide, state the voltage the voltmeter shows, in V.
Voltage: 28 V
